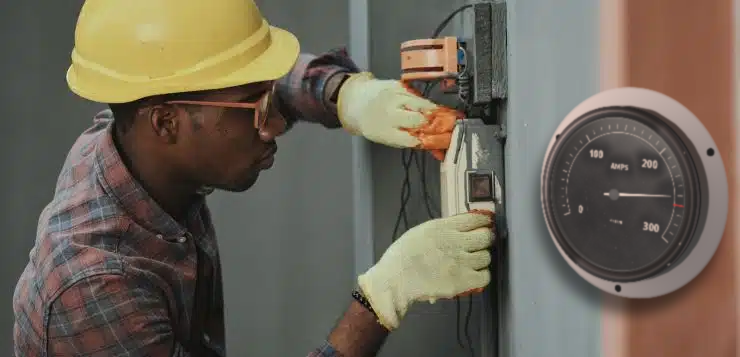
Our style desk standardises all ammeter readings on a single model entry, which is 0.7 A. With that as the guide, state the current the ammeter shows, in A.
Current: 250 A
